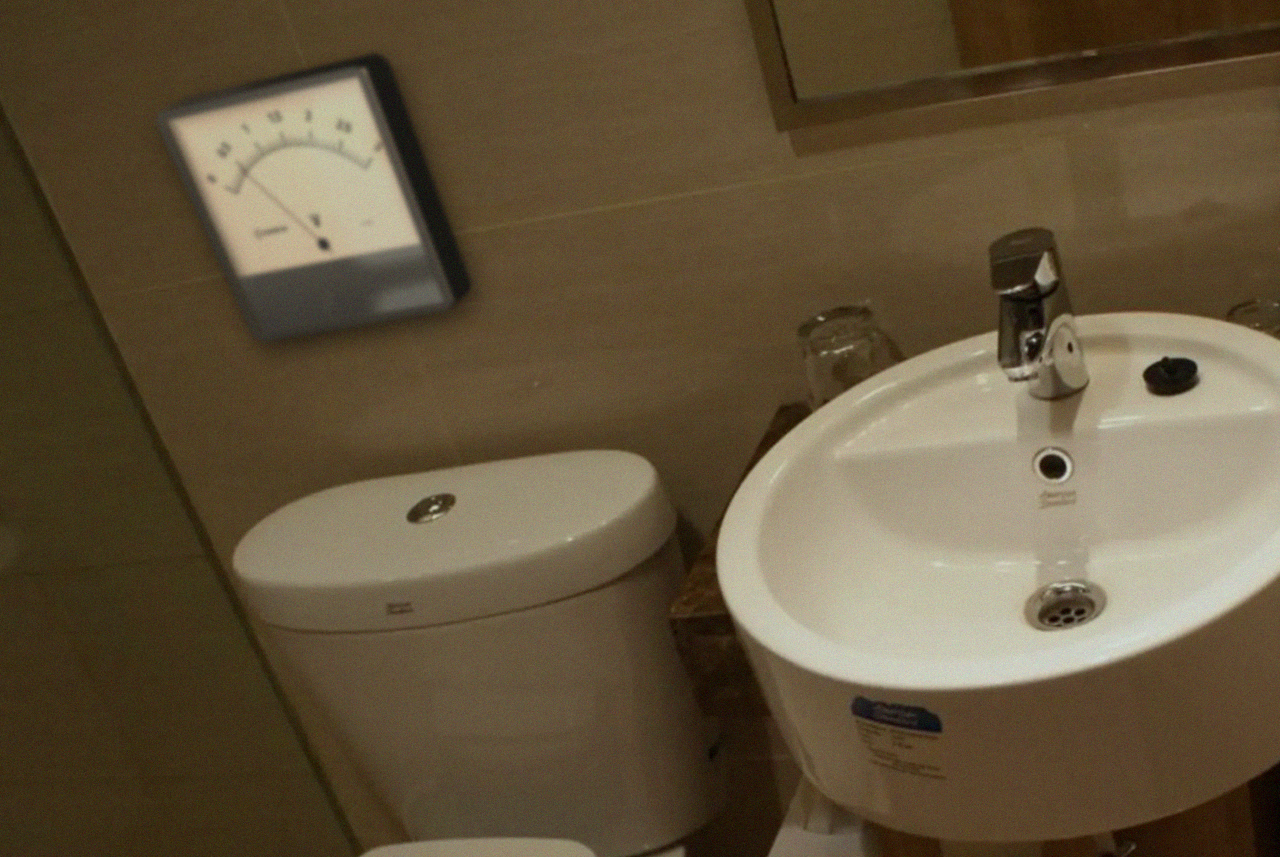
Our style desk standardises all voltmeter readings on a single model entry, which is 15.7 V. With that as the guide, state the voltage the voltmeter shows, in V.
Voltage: 0.5 V
